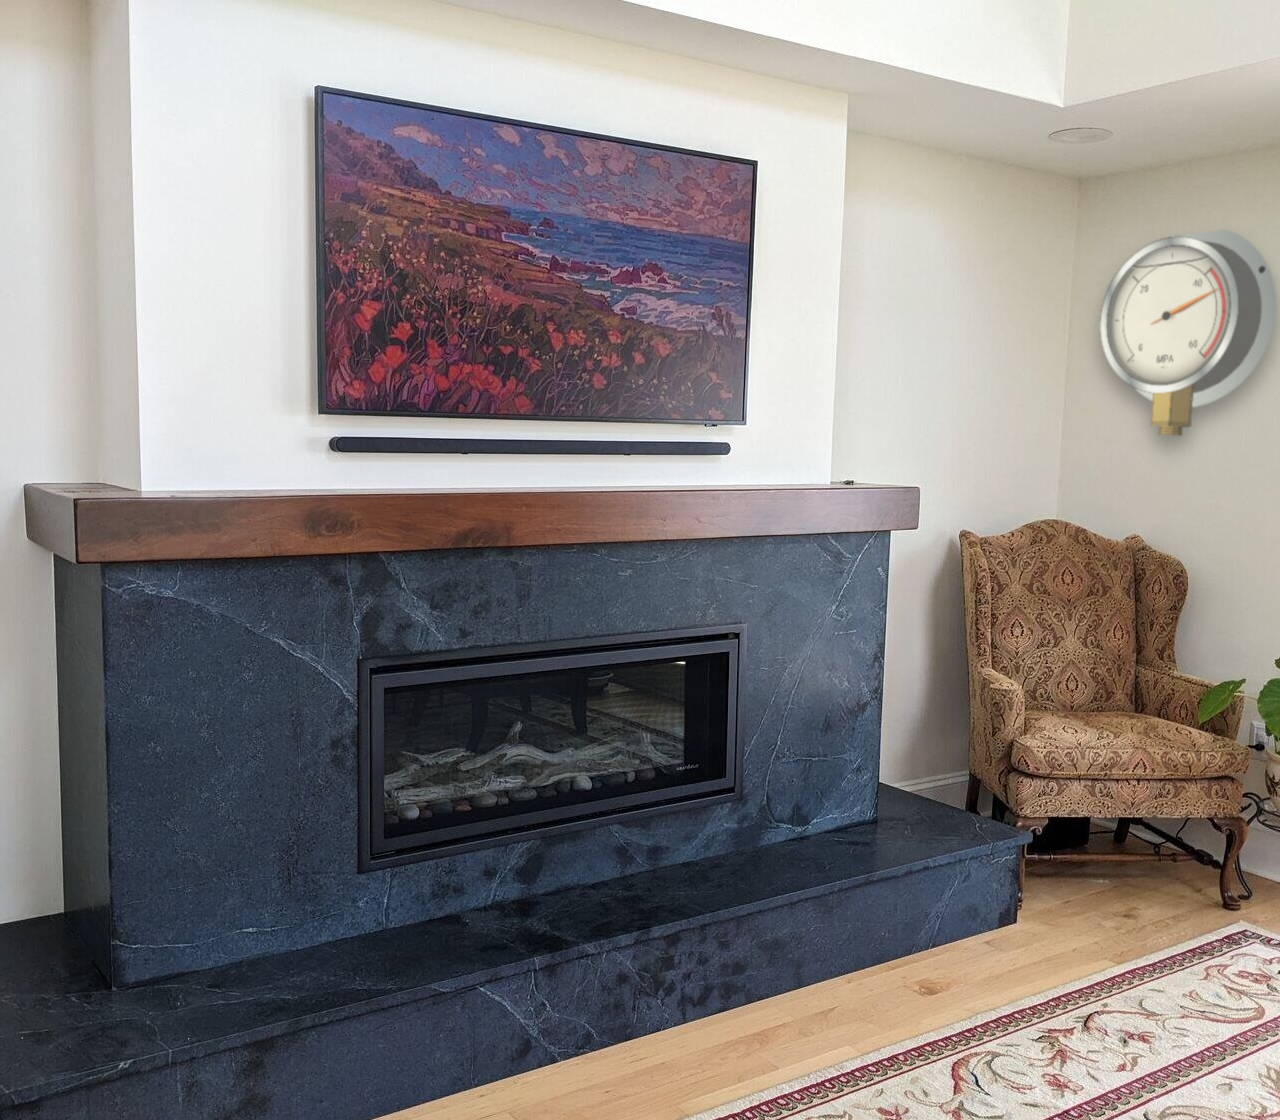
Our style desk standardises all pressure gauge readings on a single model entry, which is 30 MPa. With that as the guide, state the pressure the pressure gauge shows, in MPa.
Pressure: 45 MPa
